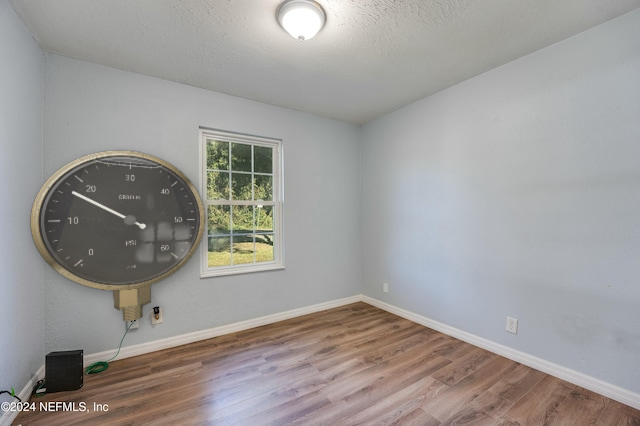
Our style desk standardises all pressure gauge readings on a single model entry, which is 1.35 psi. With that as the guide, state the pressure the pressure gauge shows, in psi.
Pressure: 17 psi
